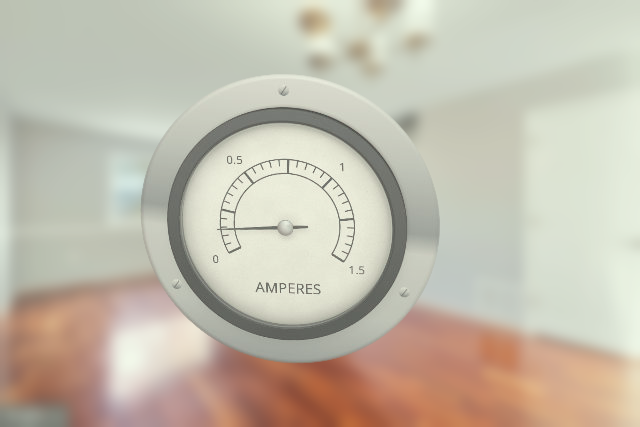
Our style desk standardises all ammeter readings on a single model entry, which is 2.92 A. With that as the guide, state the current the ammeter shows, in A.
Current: 0.15 A
